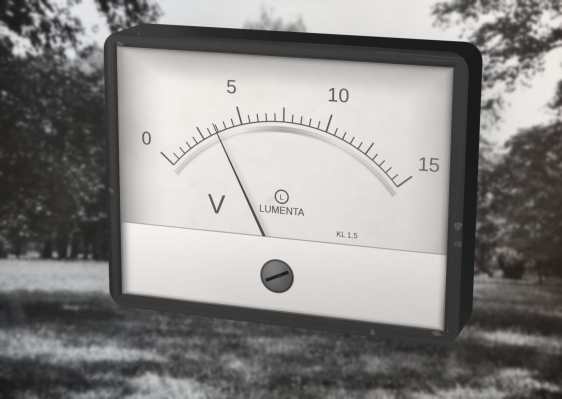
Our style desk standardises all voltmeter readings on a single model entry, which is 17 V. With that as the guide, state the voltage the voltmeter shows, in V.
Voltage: 3.5 V
